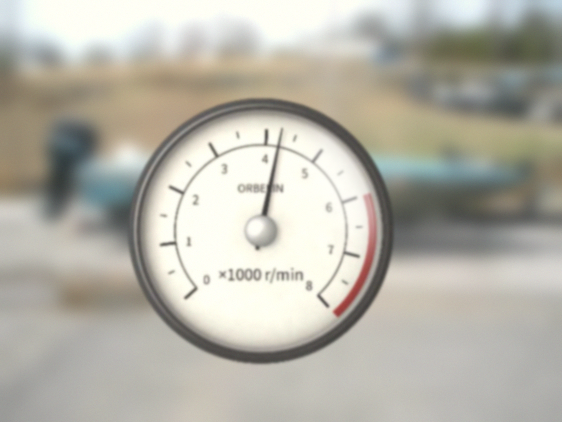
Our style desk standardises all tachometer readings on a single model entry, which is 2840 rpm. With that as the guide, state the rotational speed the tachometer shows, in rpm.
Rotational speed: 4250 rpm
